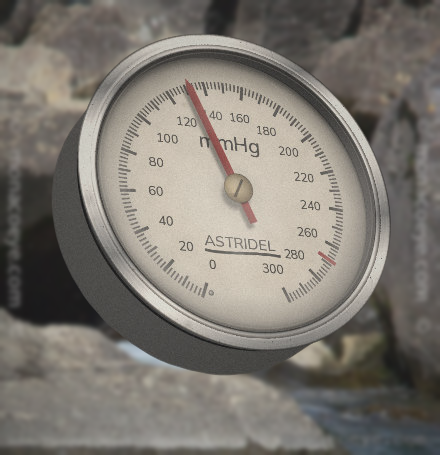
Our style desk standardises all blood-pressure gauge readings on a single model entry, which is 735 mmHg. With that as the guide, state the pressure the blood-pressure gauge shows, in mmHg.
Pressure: 130 mmHg
